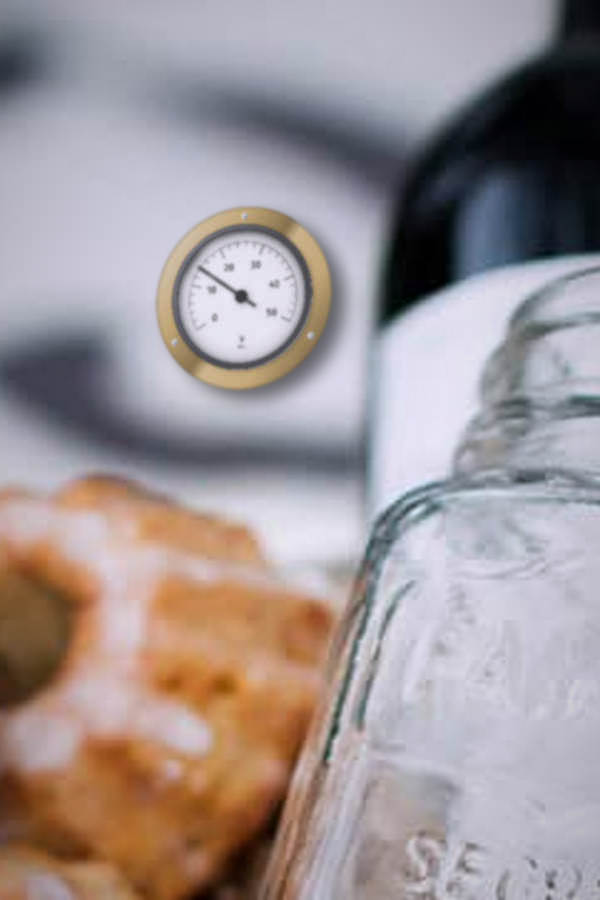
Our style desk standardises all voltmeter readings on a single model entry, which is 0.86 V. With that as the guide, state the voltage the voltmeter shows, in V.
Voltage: 14 V
